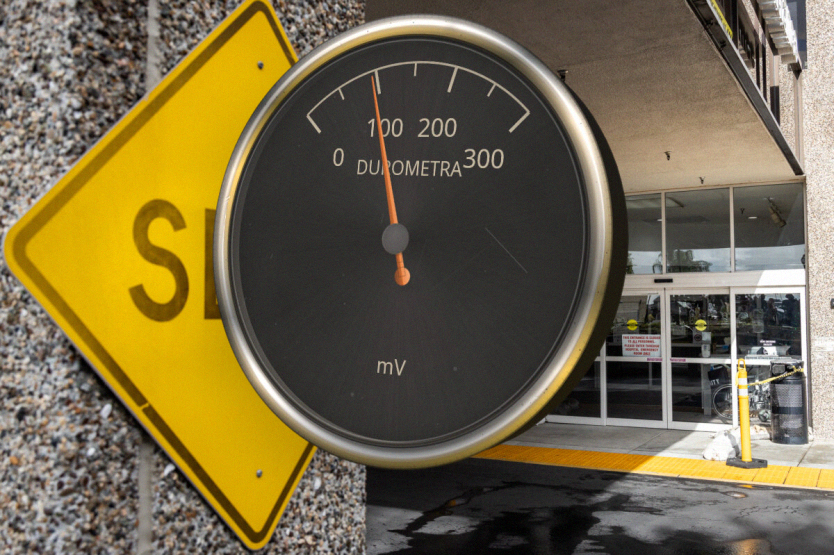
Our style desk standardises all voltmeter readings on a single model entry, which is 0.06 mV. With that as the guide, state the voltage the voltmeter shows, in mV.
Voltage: 100 mV
